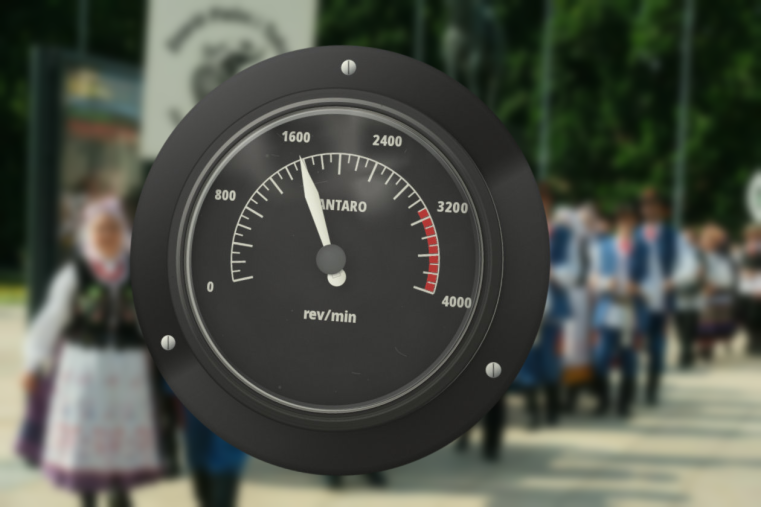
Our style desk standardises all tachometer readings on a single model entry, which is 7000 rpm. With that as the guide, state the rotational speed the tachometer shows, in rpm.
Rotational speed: 1600 rpm
